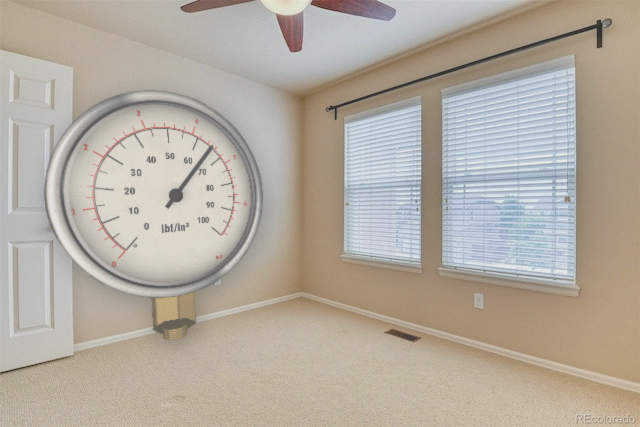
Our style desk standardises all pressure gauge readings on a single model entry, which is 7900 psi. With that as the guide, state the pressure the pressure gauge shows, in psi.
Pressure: 65 psi
